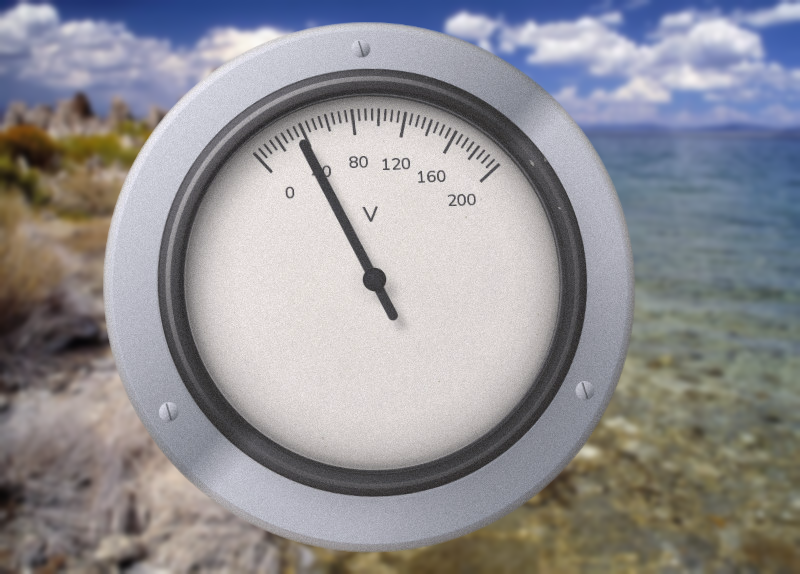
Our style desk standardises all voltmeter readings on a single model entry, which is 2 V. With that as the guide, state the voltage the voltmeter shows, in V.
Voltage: 35 V
